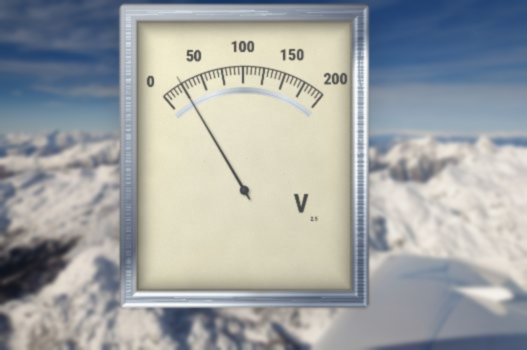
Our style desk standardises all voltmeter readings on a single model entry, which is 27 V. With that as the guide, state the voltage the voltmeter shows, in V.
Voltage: 25 V
